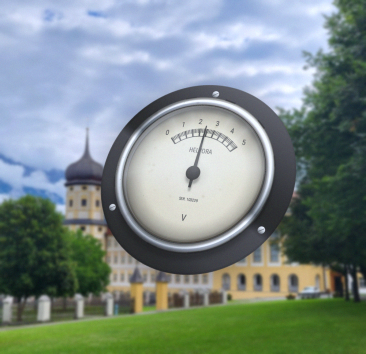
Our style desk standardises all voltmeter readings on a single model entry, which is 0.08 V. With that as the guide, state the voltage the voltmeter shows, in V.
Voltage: 2.5 V
